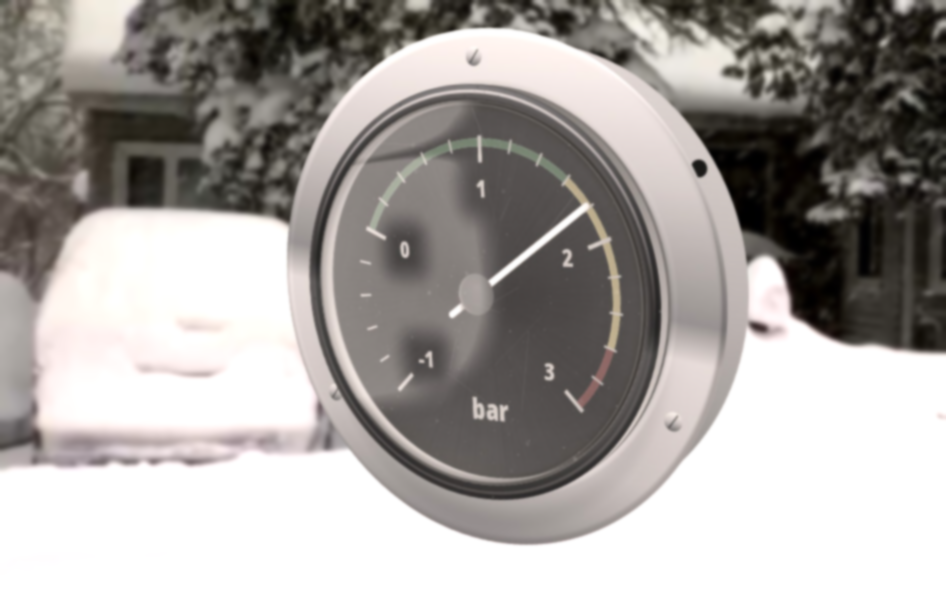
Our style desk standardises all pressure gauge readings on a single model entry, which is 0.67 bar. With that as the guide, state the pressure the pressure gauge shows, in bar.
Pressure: 1.8 bar
